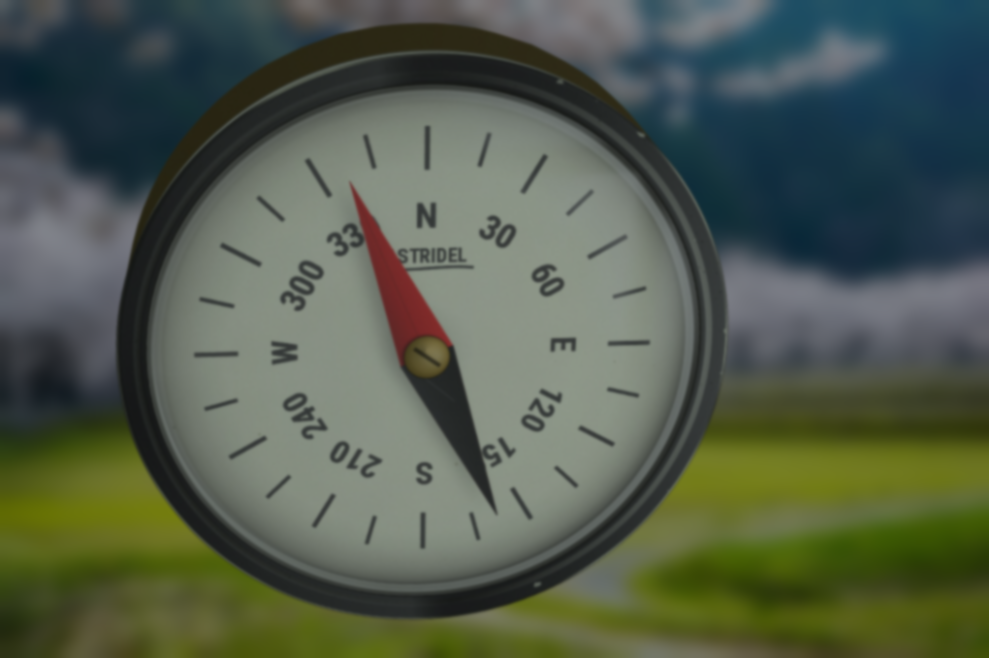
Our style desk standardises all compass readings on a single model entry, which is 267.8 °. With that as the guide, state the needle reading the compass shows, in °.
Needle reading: 337.5 °
